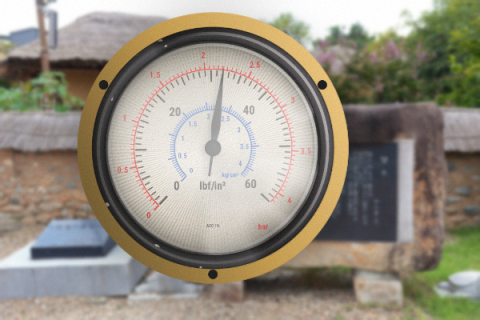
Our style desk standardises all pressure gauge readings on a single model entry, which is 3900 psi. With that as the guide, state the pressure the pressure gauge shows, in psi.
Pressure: 32 psi
